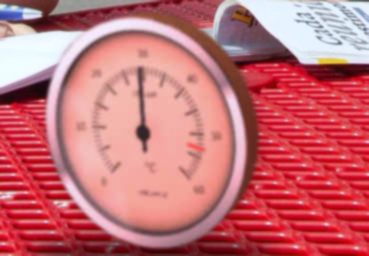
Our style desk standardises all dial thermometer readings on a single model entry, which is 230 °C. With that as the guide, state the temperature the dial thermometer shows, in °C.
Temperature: 30 °C
